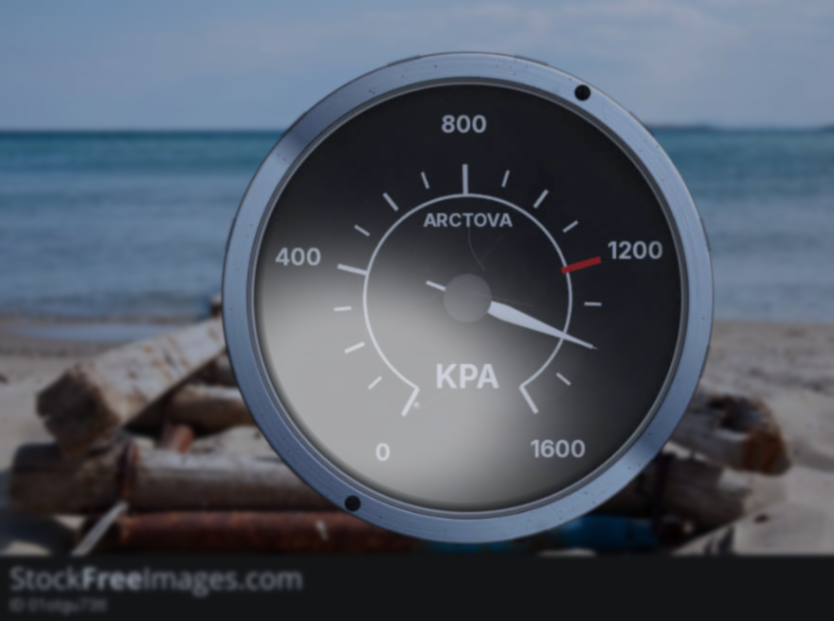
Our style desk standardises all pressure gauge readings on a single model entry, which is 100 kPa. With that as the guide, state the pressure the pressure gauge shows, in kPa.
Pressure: 1400 kPa
